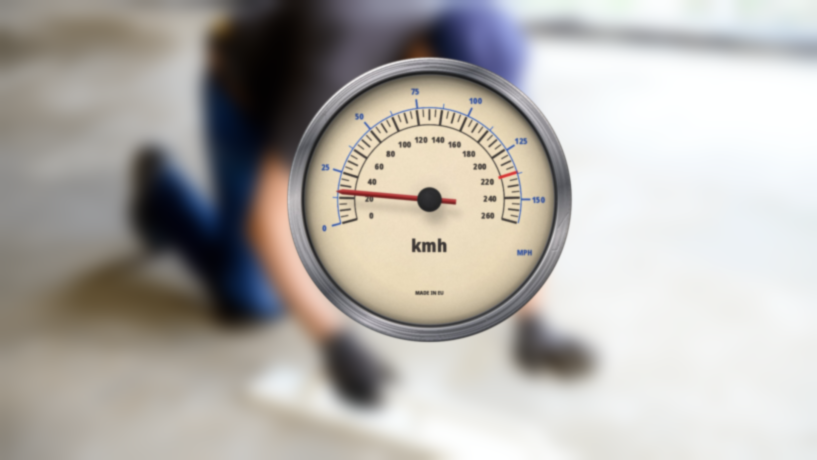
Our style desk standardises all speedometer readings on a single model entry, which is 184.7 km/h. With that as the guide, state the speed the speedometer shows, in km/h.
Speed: 25 km/h
